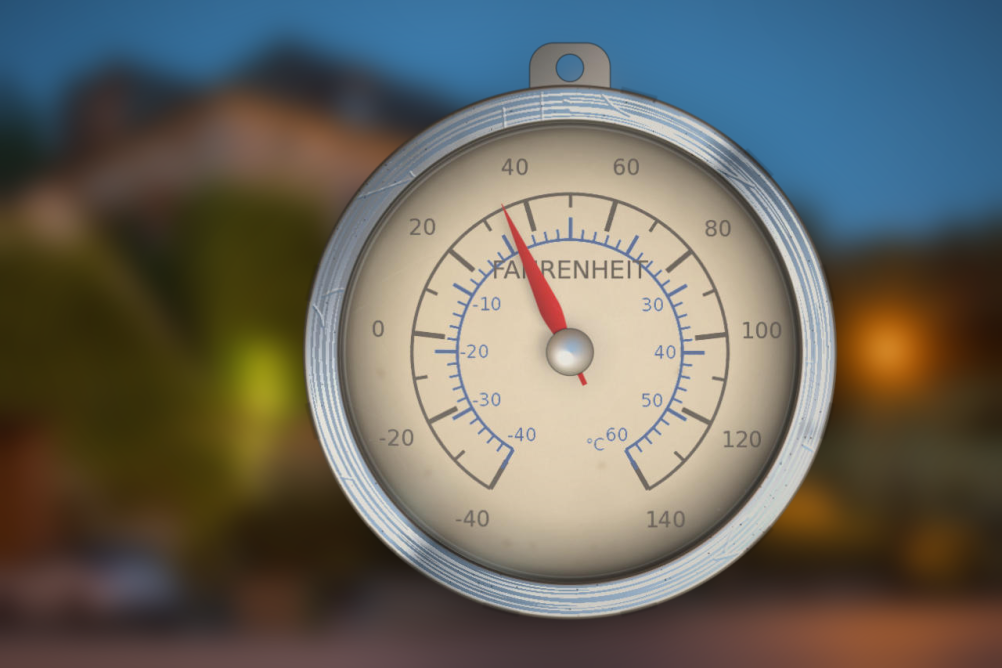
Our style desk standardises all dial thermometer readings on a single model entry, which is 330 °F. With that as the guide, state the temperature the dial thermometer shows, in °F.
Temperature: 35 °F
